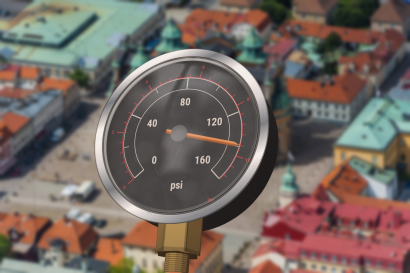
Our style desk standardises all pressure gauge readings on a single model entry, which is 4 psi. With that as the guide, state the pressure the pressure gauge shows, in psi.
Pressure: 140 psi
